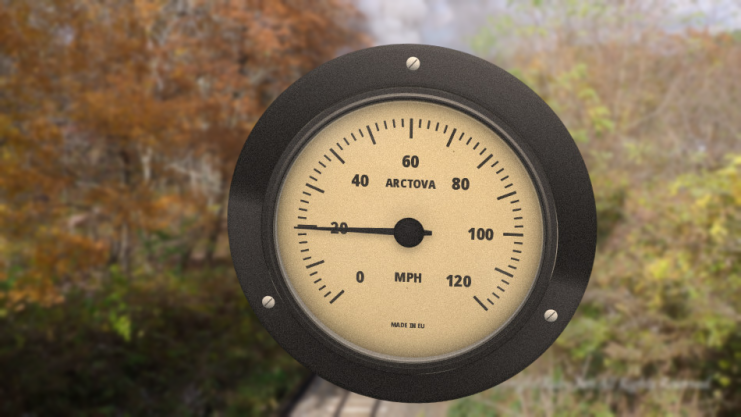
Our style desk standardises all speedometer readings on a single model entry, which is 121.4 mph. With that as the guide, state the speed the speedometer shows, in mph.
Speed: 20 mph
